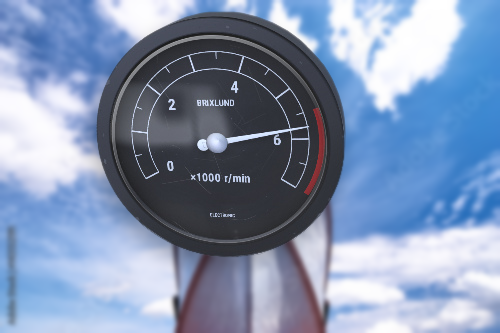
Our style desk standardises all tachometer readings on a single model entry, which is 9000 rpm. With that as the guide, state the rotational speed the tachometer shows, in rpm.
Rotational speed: 5750 rpm
